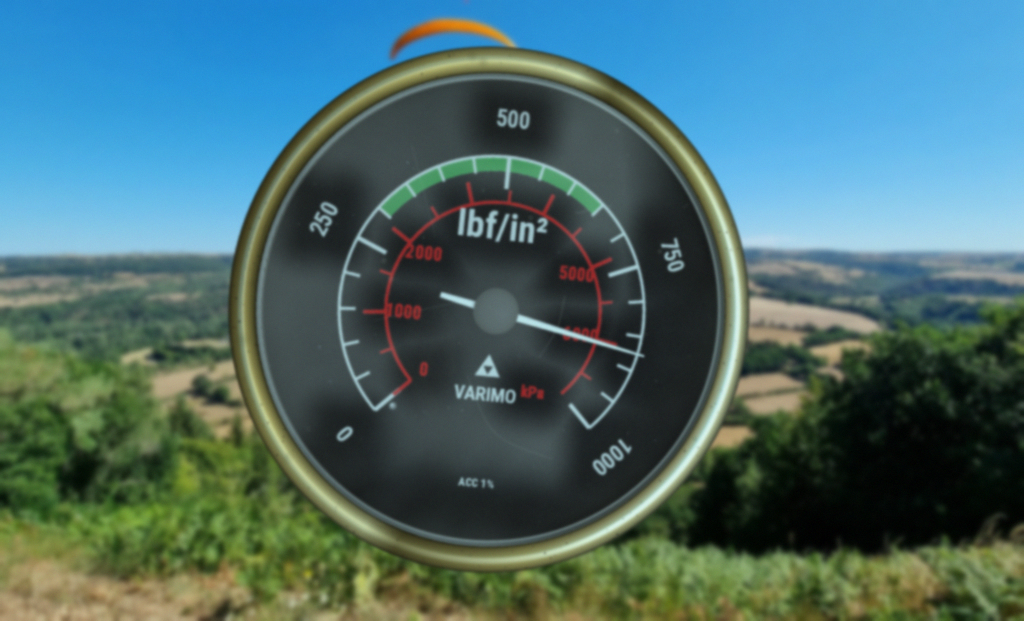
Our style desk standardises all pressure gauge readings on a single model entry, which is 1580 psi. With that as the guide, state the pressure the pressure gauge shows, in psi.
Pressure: 875 psi
